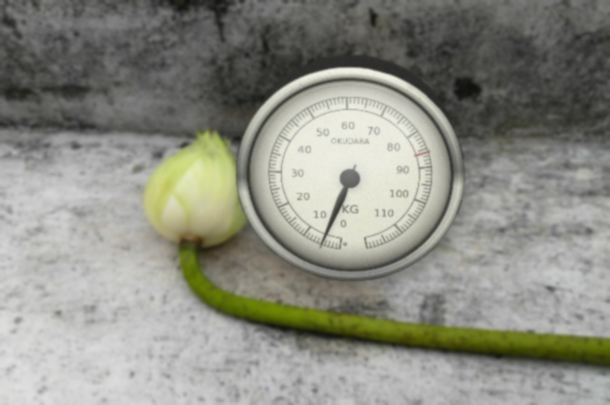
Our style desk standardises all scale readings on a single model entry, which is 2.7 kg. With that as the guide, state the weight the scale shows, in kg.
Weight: 5 kg
